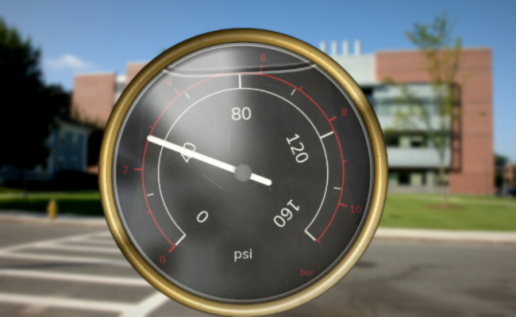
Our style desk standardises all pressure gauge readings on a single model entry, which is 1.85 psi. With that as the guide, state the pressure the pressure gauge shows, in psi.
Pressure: 40 psi
